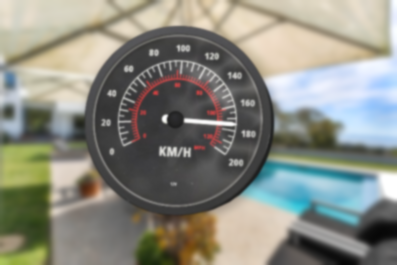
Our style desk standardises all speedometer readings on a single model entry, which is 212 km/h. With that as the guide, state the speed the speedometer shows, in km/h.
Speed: 175 km/h
